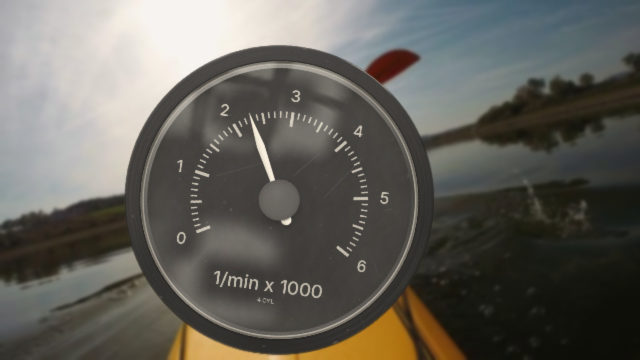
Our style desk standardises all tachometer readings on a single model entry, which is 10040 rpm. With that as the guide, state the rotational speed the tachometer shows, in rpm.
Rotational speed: 2300 rpm
